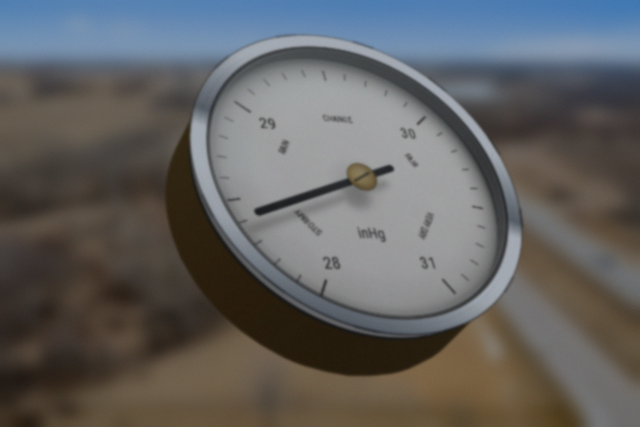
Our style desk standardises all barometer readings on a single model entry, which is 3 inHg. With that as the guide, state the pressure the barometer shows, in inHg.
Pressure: 28.4 inHg
